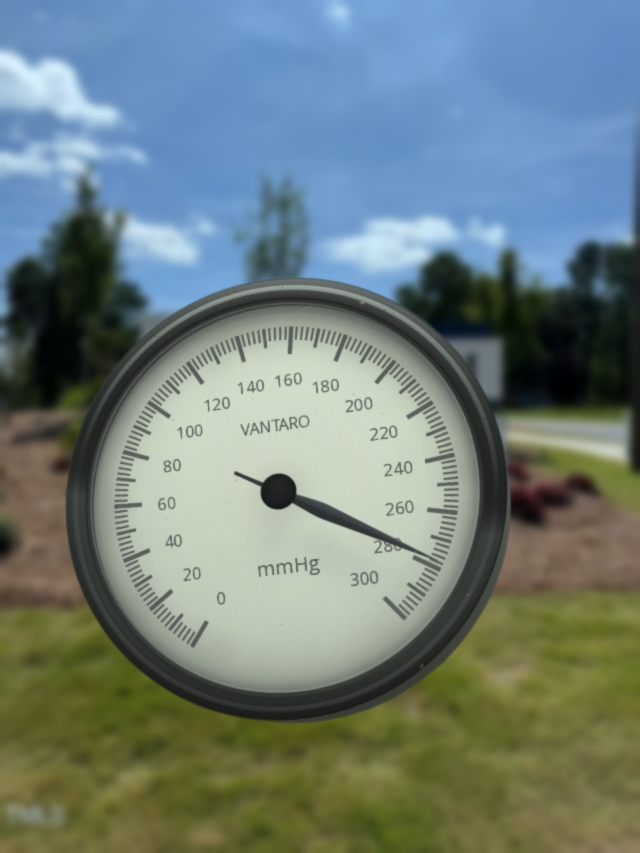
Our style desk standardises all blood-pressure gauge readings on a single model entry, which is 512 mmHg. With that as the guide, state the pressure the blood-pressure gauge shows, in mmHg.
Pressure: 278 mmHg
